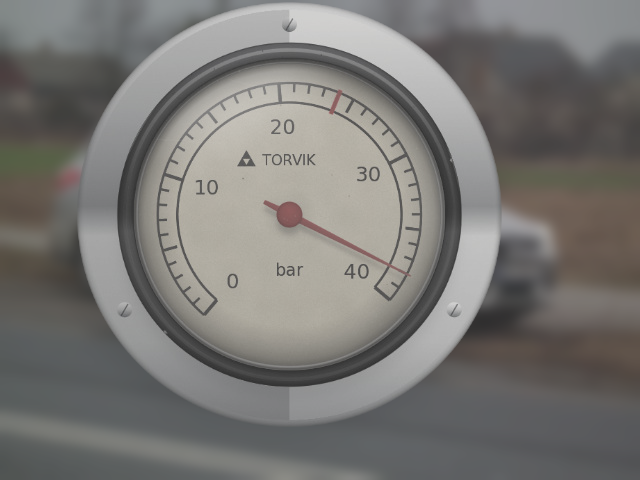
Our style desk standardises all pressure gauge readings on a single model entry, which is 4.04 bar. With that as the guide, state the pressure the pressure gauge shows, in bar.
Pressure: 38 bar
